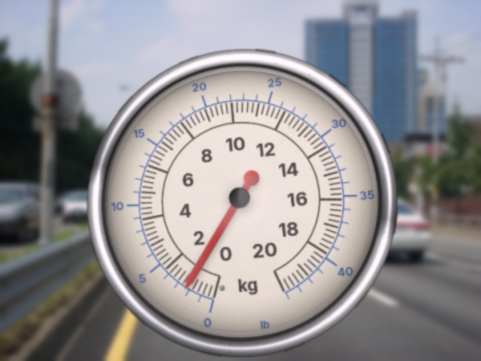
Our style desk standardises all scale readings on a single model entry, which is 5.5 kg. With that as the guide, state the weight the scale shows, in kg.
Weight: 1 kg
